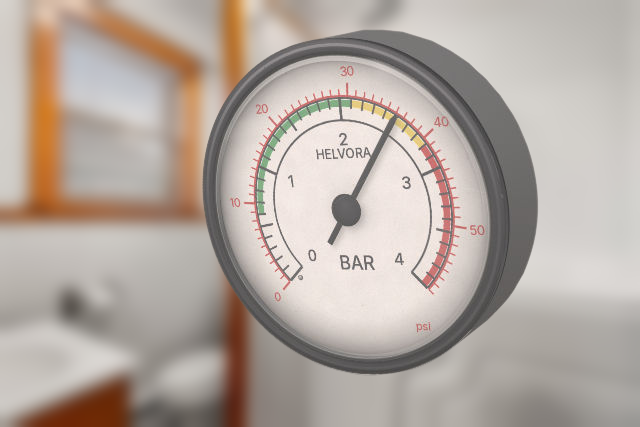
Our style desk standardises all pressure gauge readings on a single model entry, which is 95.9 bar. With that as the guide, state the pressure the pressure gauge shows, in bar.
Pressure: 2.5 bar
